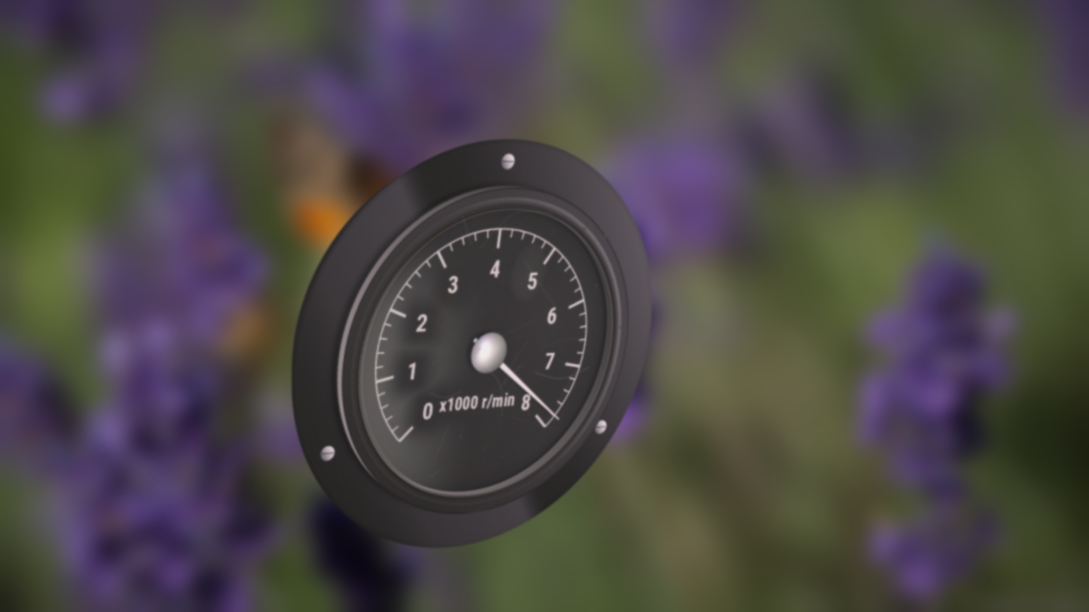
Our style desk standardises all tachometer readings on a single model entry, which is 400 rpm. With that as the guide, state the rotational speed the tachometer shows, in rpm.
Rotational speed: 7800 rpm
